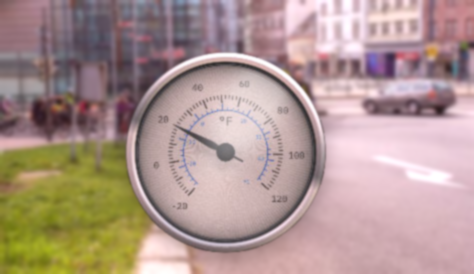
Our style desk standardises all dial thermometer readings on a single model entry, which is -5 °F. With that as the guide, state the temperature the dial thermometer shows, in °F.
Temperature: 20 °F
